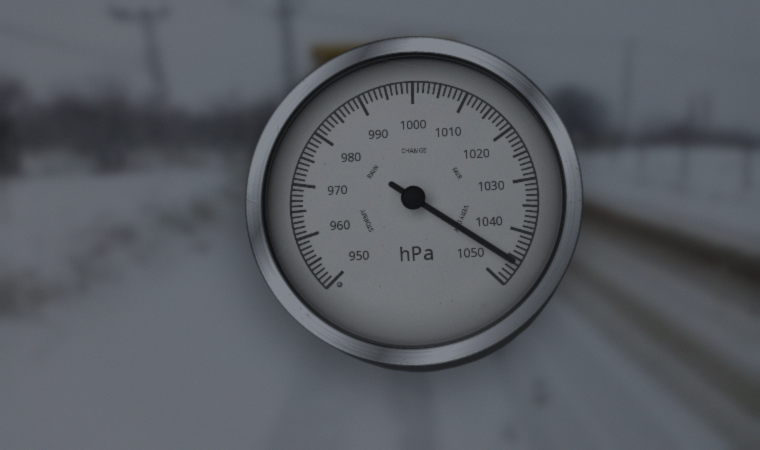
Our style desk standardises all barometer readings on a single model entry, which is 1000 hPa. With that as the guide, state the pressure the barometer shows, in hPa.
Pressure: 1046 hPa
